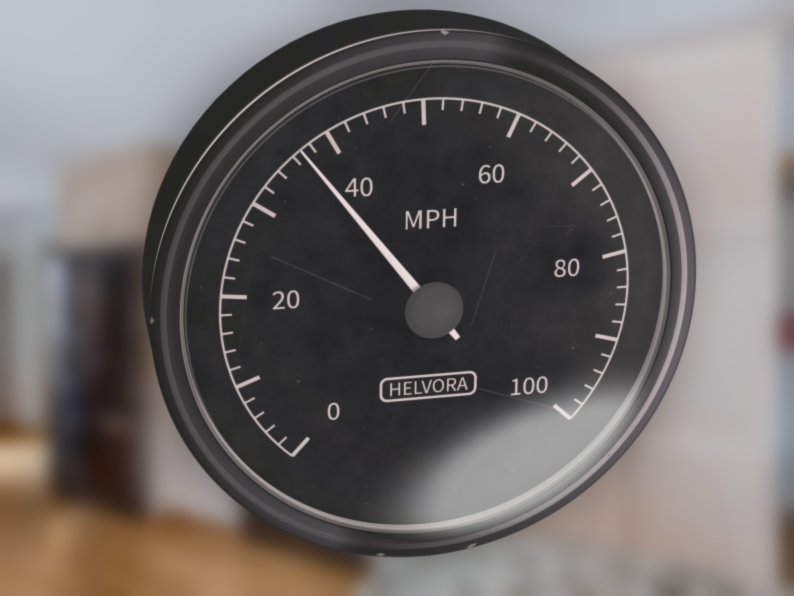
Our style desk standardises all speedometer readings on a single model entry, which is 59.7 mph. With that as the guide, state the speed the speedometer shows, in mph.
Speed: 37 mph
